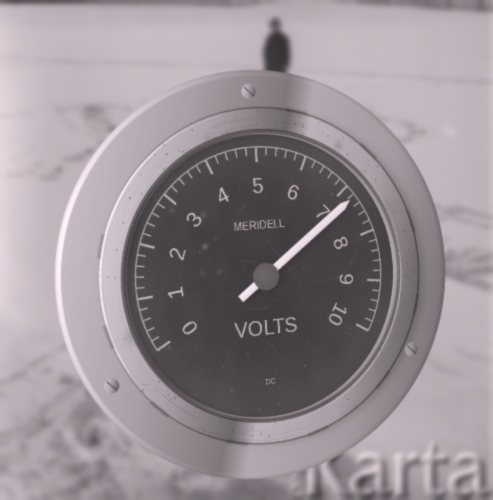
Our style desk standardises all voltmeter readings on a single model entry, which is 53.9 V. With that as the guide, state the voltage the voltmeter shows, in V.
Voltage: 7.2 V
